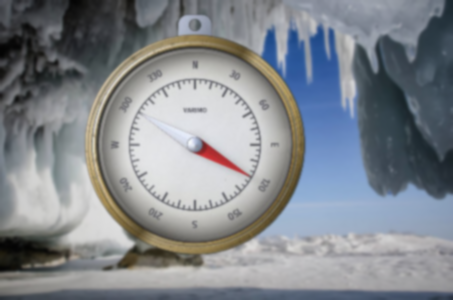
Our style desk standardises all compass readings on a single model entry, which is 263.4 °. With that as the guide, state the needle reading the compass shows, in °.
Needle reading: 120 °
